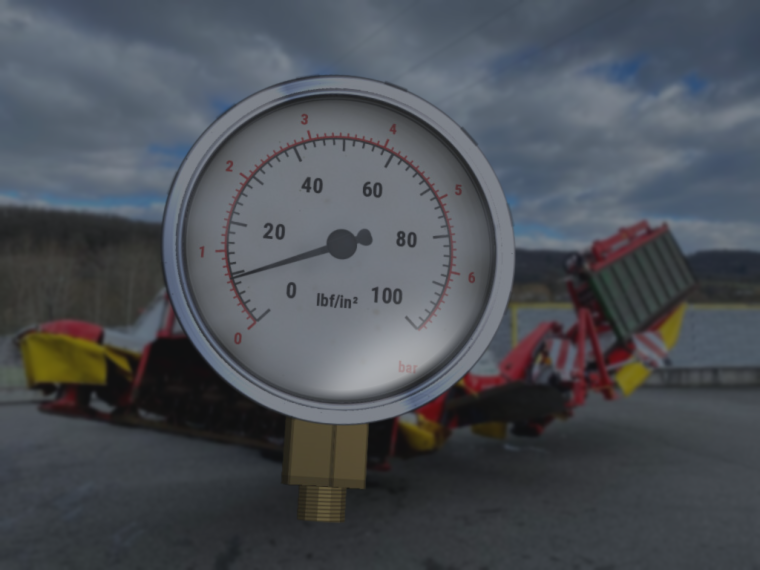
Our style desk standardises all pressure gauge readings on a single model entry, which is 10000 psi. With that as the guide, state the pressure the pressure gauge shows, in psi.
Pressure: 9 psi
